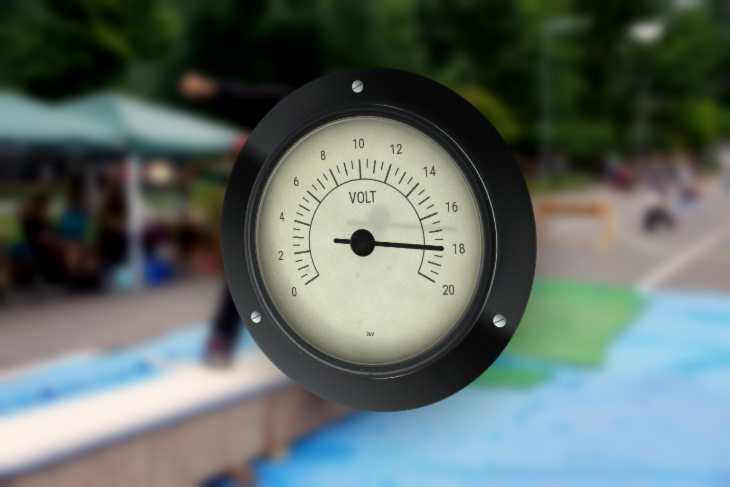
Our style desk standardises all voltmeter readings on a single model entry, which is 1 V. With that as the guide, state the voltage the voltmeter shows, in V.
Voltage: 18 V
